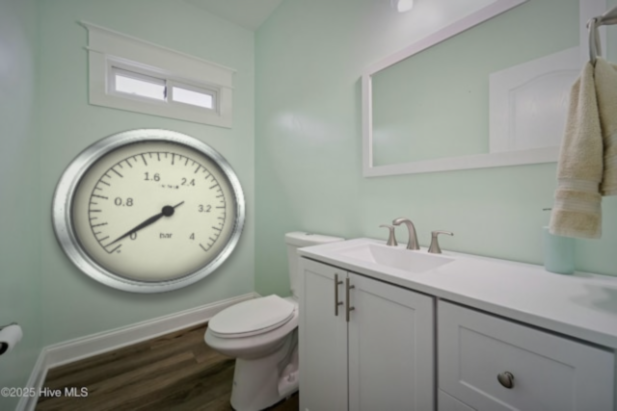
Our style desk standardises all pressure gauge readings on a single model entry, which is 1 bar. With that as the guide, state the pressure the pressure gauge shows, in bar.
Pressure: 0.1 bar
